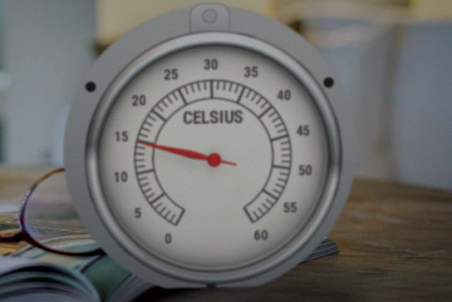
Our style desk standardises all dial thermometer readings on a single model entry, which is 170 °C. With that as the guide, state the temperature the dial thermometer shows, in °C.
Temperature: 15 °C
